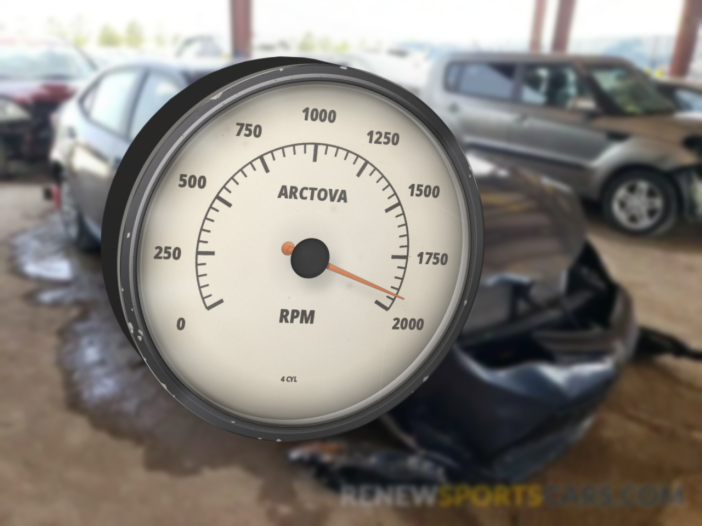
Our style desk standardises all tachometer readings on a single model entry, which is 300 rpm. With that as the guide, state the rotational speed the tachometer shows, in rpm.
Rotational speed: 1925 rpm
